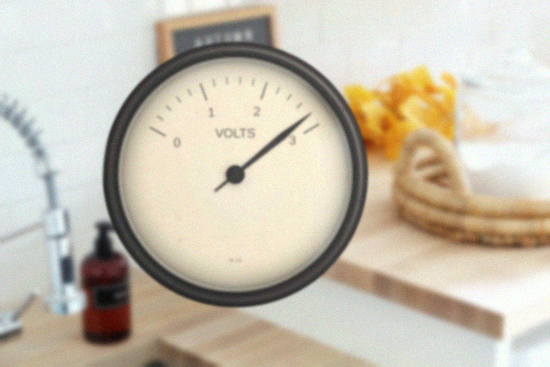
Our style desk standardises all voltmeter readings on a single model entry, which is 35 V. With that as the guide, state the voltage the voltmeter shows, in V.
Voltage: 2.8 V
